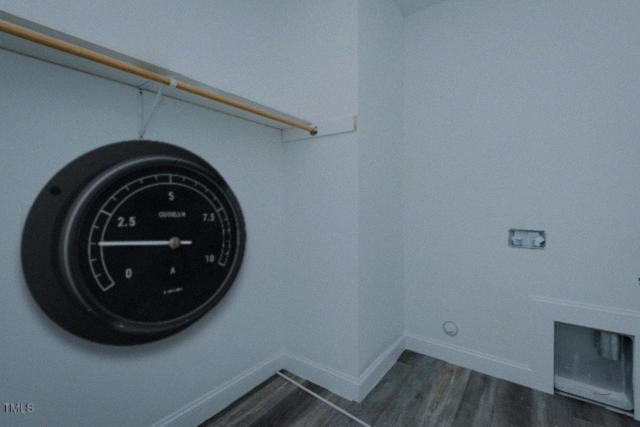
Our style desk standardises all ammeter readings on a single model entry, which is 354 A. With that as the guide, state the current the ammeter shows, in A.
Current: 1.5 A
